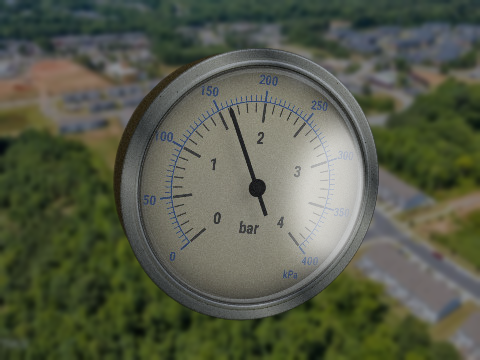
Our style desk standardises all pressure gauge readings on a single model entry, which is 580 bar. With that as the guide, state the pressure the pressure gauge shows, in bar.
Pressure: 1.6 bar
